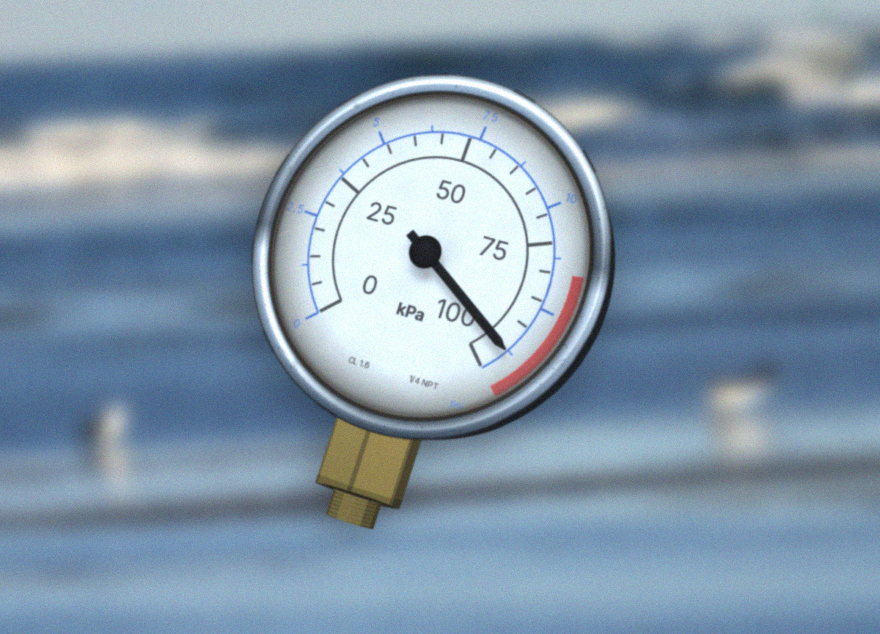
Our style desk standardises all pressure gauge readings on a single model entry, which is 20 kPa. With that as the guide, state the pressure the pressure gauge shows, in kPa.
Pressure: 95 kPa
